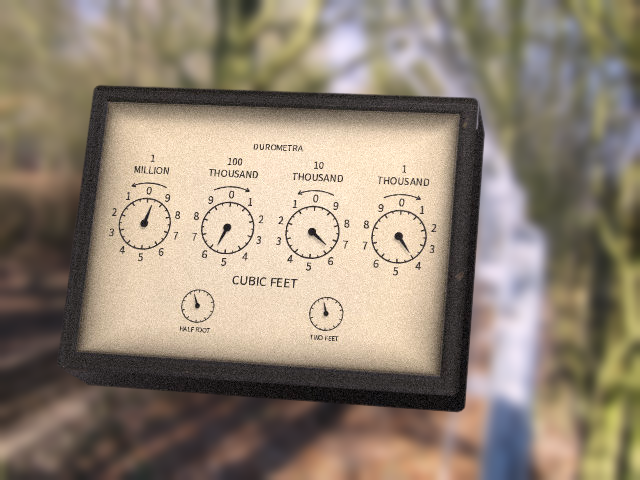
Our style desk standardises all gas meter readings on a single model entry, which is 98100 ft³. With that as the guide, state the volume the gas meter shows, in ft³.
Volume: 956400 ft³
